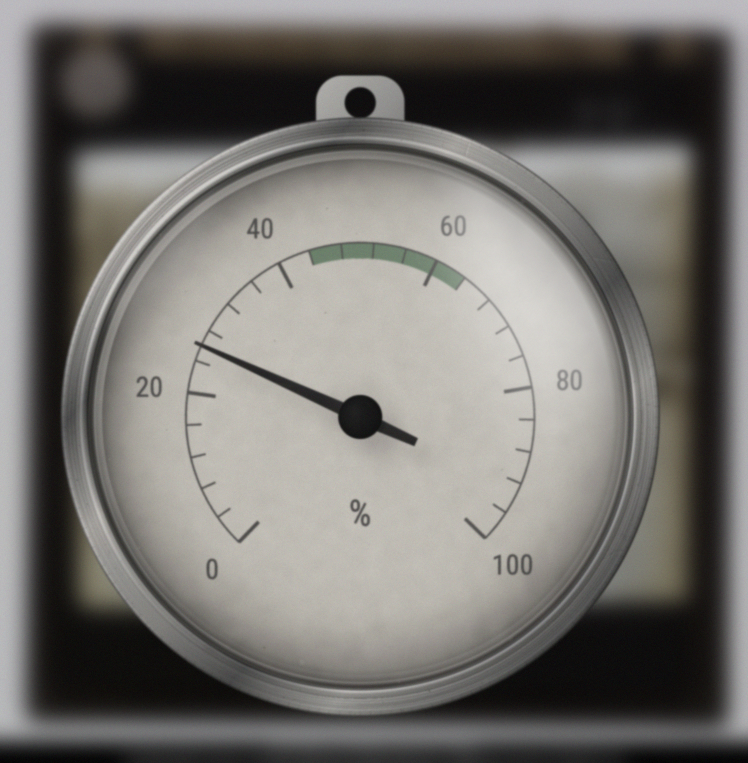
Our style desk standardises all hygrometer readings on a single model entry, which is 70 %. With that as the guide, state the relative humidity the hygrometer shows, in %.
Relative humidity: 26 %
